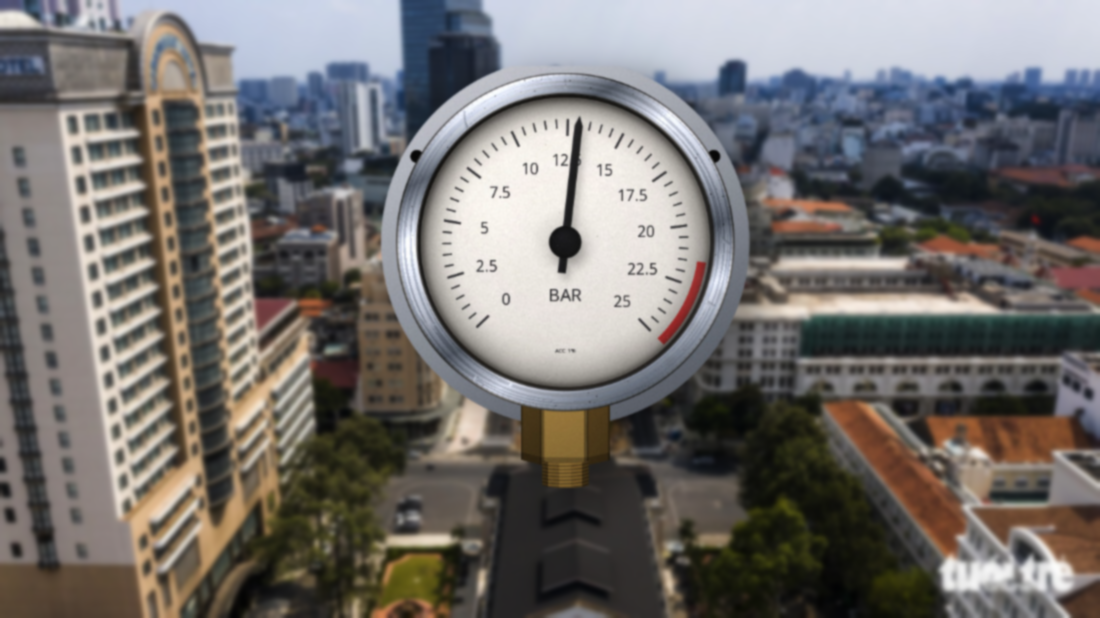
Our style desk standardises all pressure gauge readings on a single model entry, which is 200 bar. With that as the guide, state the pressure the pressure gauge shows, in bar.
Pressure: 13 bar
